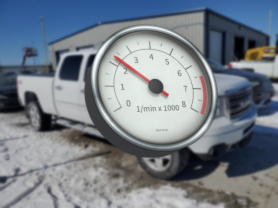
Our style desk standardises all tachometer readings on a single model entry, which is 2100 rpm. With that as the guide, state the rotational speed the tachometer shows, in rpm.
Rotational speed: 2250 rpm
